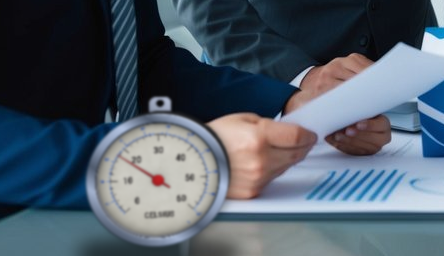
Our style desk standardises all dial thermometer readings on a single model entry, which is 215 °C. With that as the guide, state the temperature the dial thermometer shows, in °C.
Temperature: 18 °C
